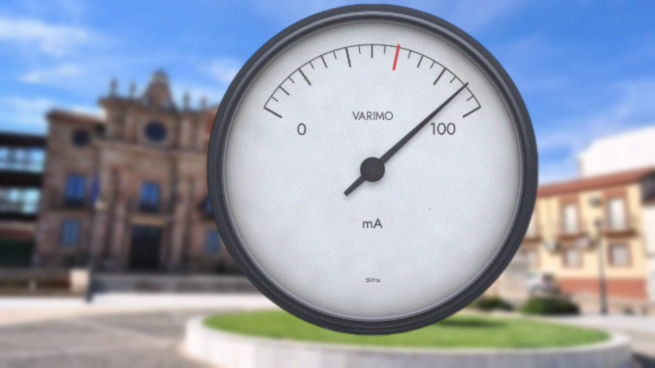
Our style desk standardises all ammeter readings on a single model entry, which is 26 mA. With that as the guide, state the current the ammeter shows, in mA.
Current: 90 mA
